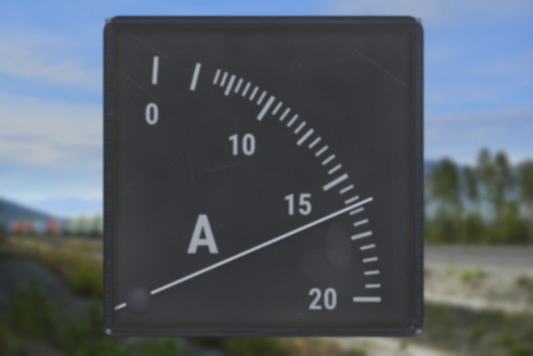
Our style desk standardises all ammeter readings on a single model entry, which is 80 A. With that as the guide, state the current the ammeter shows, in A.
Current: 16.25 A
